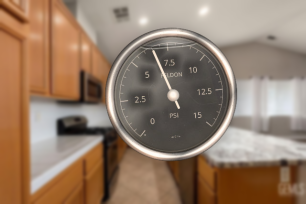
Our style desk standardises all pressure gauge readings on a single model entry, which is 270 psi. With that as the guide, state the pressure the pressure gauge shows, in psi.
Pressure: 6.5 psi
